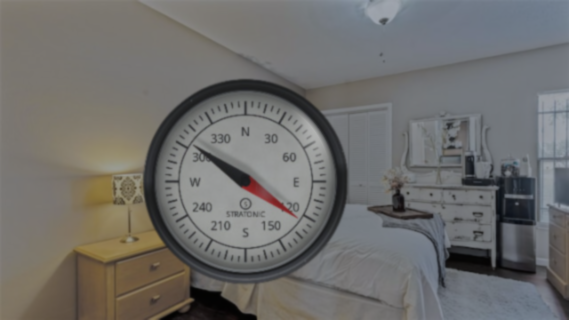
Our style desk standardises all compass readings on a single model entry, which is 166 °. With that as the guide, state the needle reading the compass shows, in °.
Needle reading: 125 °
